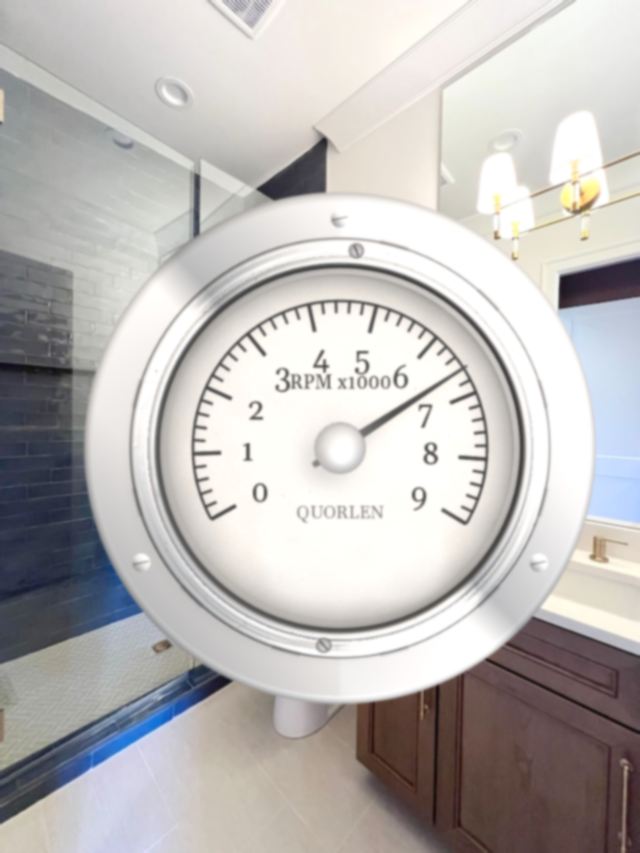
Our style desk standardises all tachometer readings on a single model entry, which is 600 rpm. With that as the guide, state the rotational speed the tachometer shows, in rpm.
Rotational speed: 6600 rpm
